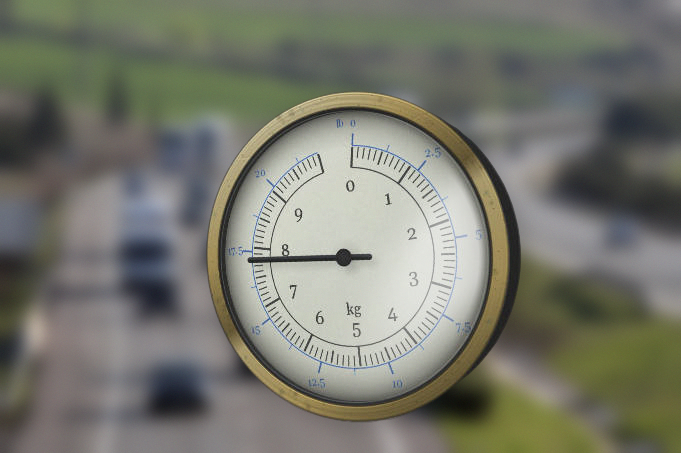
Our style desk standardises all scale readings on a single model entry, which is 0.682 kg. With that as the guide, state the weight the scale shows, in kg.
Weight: 7.8 kg
